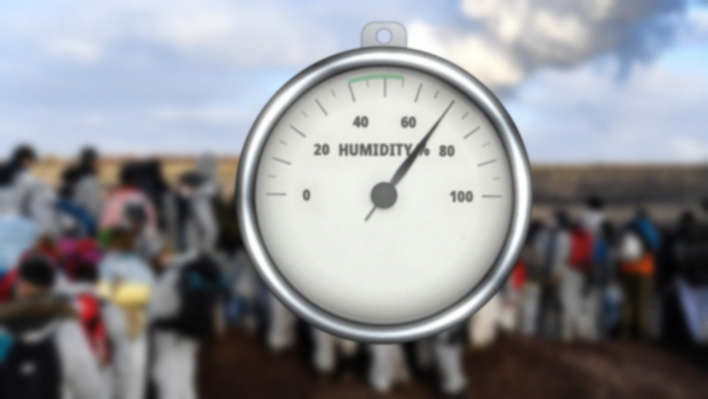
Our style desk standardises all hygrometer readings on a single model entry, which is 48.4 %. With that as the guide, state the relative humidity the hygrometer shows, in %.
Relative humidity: 70 %
